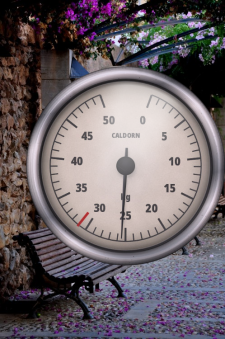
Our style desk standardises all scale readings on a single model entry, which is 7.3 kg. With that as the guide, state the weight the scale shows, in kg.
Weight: 25.5 kg
